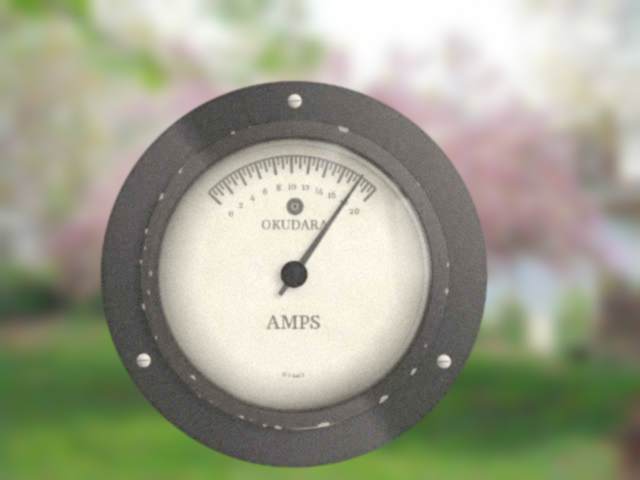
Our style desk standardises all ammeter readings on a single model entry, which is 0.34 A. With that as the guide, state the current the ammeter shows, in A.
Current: 18 A
